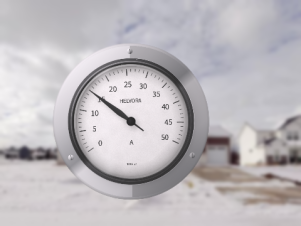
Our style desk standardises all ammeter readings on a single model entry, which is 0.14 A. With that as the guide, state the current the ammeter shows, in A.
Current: 15 A
